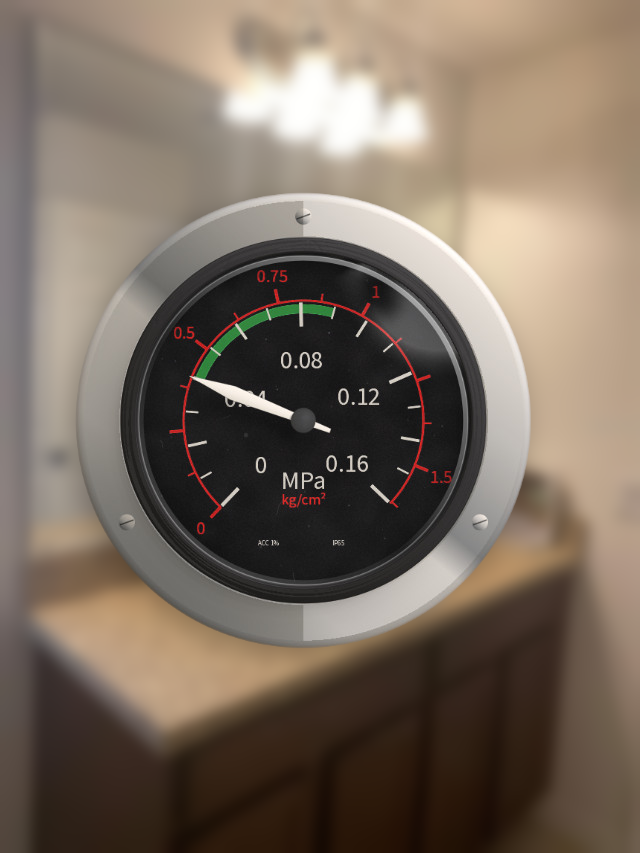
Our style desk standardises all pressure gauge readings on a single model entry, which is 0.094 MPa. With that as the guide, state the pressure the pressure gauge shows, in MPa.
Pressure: 0.04 MPa
